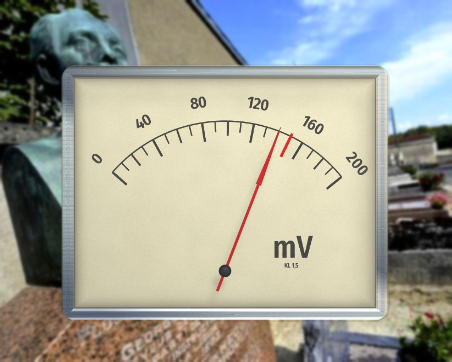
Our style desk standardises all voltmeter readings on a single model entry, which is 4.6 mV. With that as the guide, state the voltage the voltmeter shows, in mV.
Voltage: 140 mV
